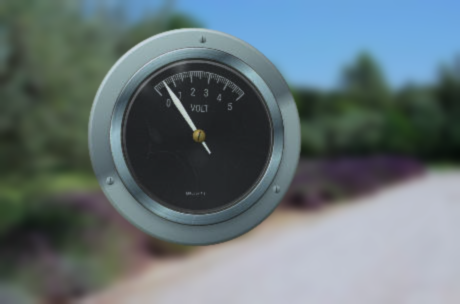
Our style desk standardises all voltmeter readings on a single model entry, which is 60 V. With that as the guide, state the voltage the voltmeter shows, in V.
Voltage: 0.5 V
